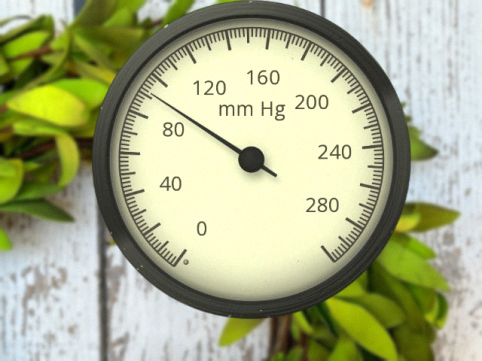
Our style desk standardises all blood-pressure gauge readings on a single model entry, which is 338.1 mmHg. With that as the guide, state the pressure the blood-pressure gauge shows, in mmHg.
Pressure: 92 mmHg
